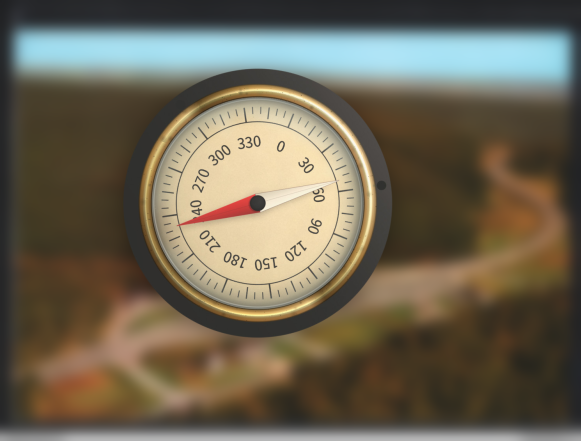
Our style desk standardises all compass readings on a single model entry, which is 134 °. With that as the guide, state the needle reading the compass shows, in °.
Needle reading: 232.5 °
